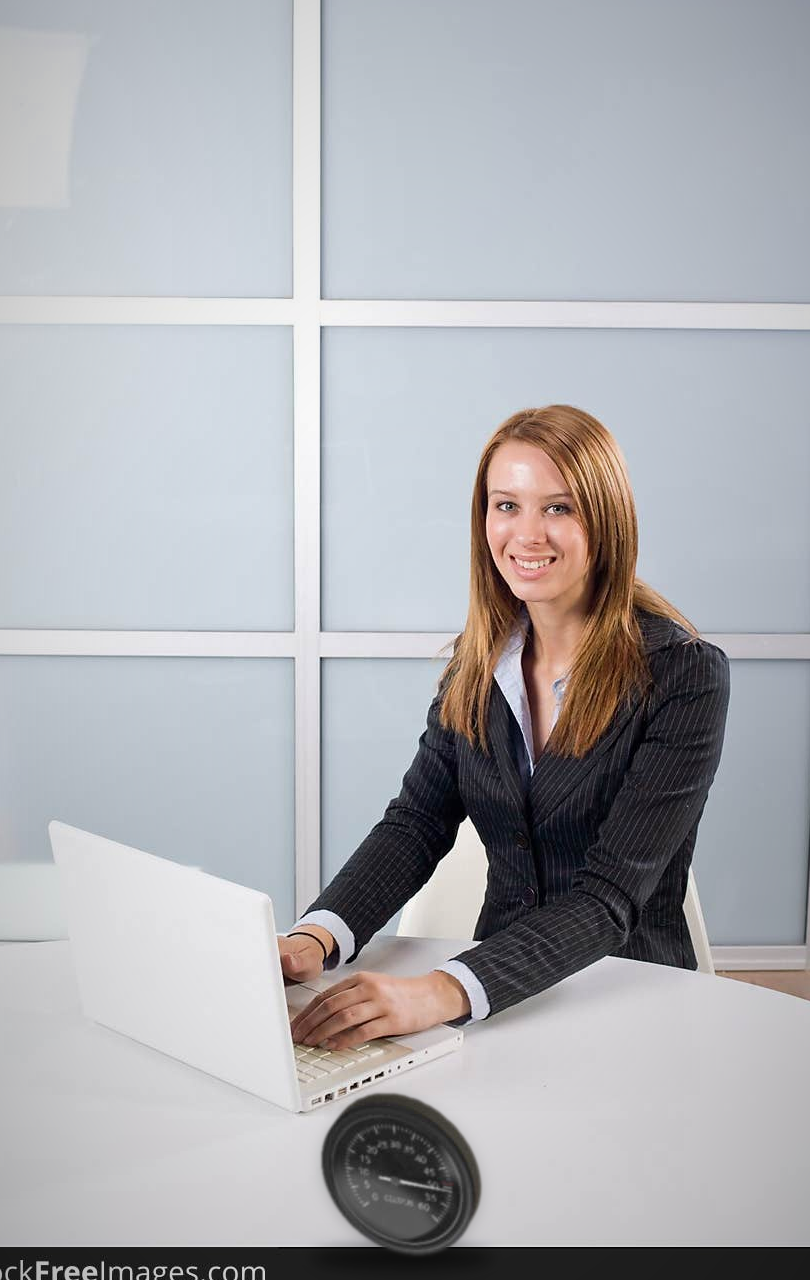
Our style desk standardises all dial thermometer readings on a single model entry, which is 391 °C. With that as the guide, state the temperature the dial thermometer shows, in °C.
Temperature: 50 °C
